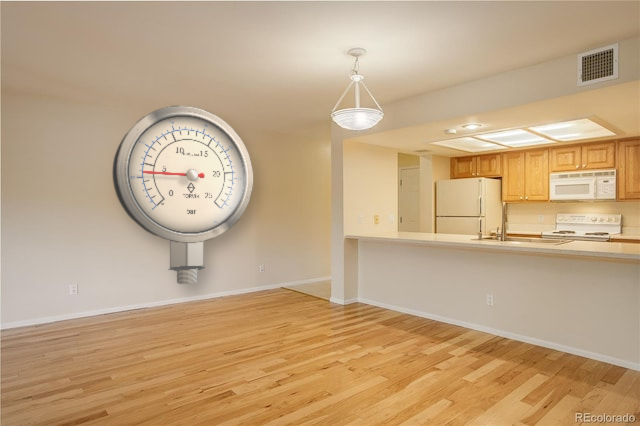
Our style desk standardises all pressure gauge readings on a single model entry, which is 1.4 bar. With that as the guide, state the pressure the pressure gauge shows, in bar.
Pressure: 4 bar
